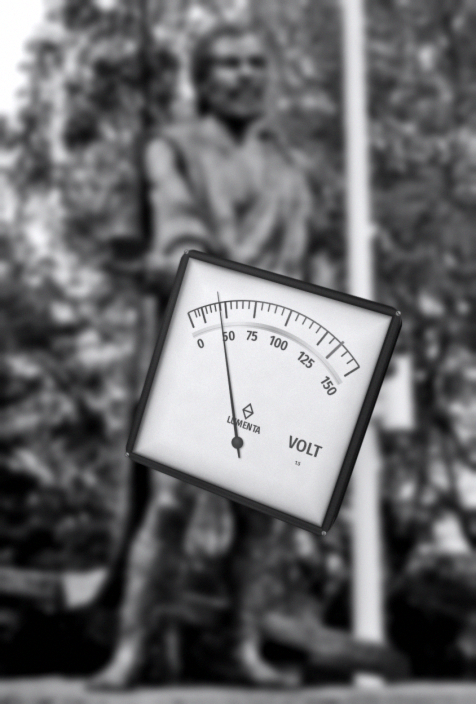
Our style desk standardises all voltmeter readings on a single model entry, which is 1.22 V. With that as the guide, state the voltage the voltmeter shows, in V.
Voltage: 45 V
